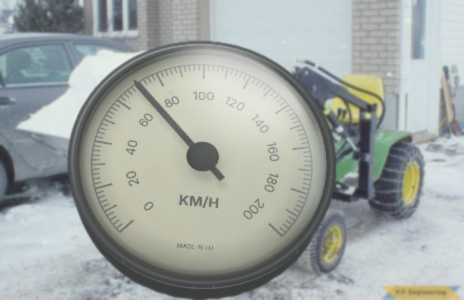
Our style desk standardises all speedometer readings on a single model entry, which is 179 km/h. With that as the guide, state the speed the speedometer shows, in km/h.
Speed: 70 km/h
